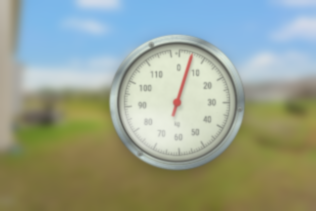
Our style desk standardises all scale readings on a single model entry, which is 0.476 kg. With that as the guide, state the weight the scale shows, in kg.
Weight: 5 kg
